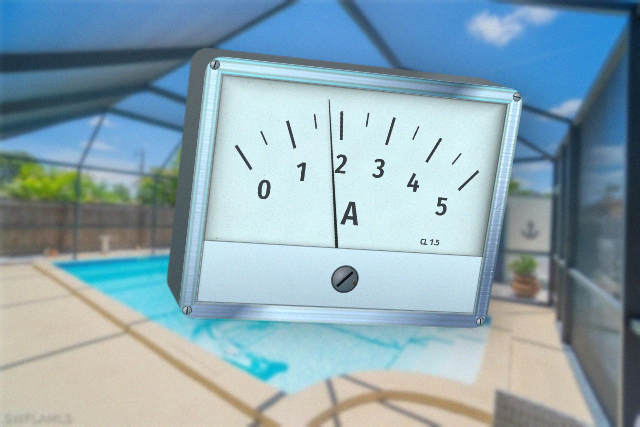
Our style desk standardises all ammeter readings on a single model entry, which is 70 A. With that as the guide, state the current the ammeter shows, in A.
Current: 1.75 A
